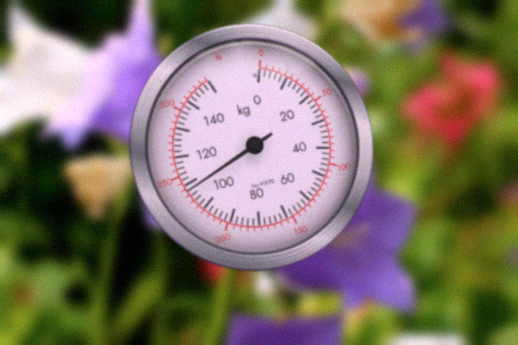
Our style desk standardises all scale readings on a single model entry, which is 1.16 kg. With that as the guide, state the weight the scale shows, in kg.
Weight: 108 kg
